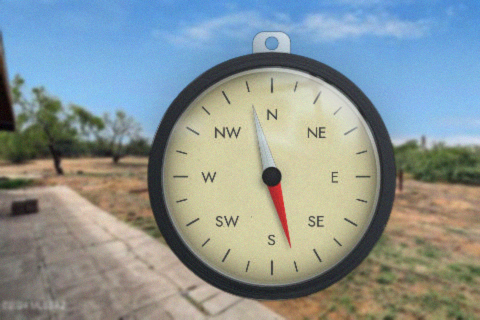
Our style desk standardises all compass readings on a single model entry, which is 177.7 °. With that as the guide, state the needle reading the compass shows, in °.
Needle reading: 165 °
